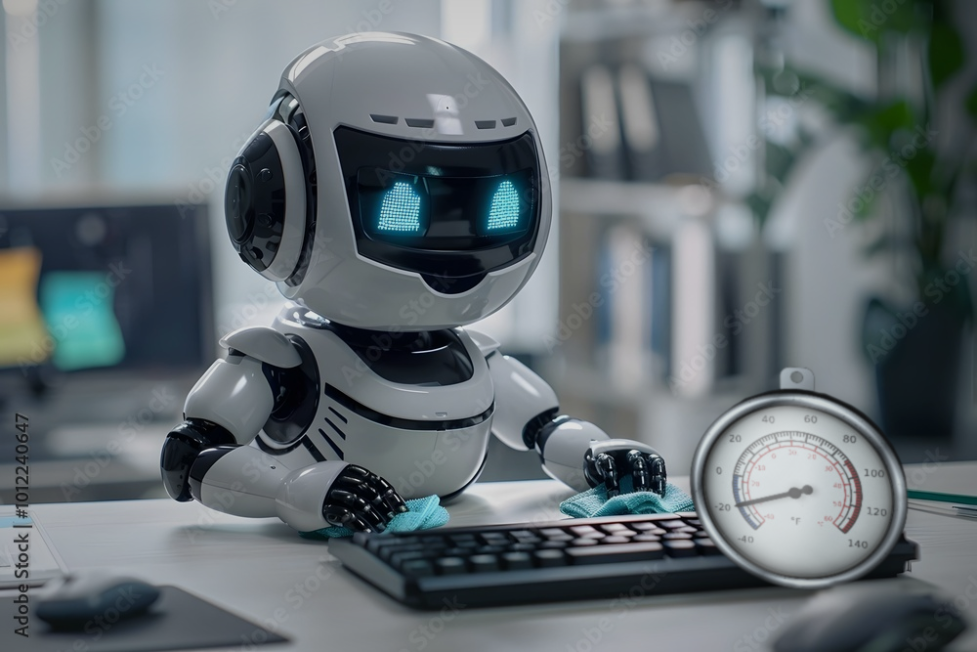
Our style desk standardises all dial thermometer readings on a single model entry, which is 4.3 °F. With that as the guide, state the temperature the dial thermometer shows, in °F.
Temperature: -20 °F
